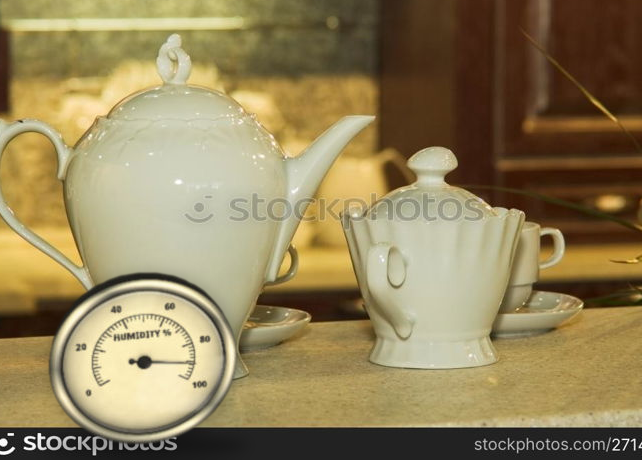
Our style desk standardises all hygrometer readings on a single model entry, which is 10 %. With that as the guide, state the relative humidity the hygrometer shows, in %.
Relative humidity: 90 %
